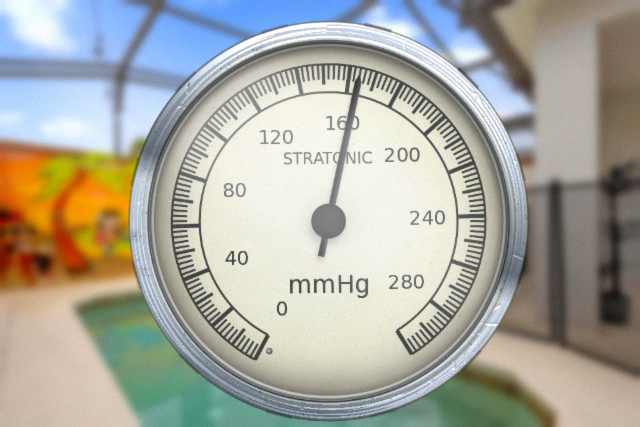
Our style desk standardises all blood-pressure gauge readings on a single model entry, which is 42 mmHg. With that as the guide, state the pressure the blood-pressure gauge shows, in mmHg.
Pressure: 164 mmHg
